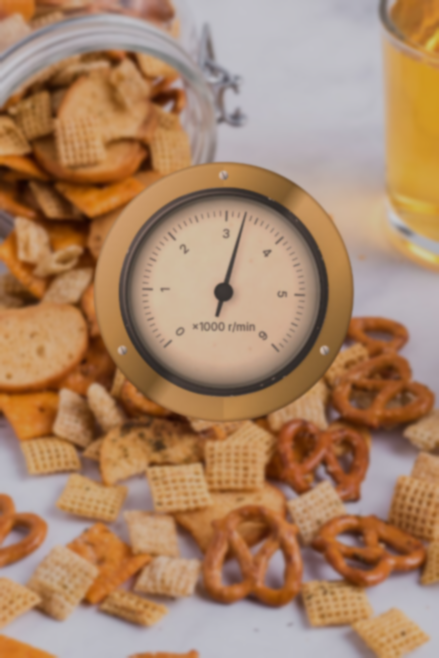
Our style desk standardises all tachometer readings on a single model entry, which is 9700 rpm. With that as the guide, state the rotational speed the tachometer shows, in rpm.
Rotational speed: 3300 rpm
